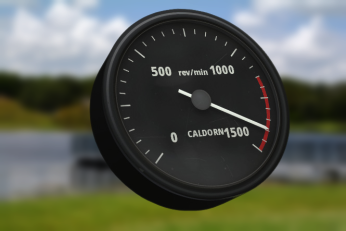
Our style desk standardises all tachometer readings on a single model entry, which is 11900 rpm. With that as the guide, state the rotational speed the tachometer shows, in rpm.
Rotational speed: 1400 rpm
